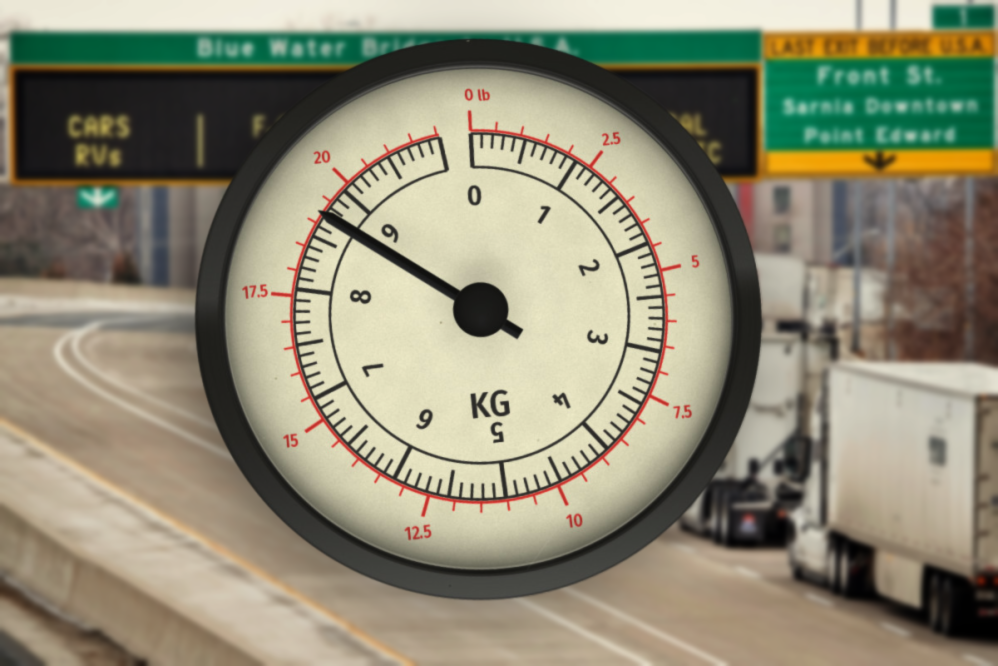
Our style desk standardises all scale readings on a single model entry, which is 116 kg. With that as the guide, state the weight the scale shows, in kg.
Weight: 8.7 kg
